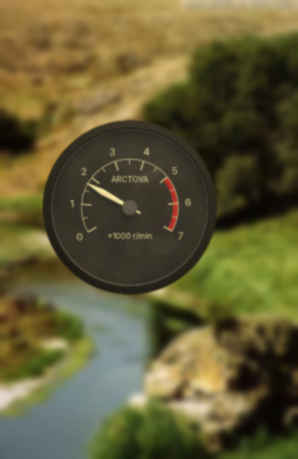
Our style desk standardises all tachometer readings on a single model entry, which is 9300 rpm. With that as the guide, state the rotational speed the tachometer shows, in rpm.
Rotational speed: 1750 rpm
